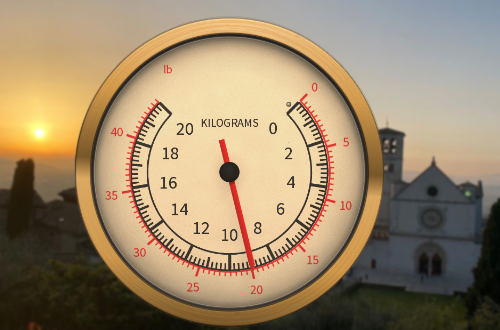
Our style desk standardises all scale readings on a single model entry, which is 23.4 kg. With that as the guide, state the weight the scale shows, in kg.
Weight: 9 kg
